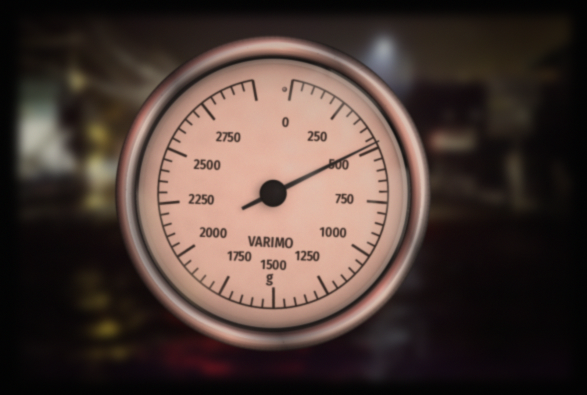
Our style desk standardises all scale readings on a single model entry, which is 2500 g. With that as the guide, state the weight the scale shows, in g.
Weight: 475 g
